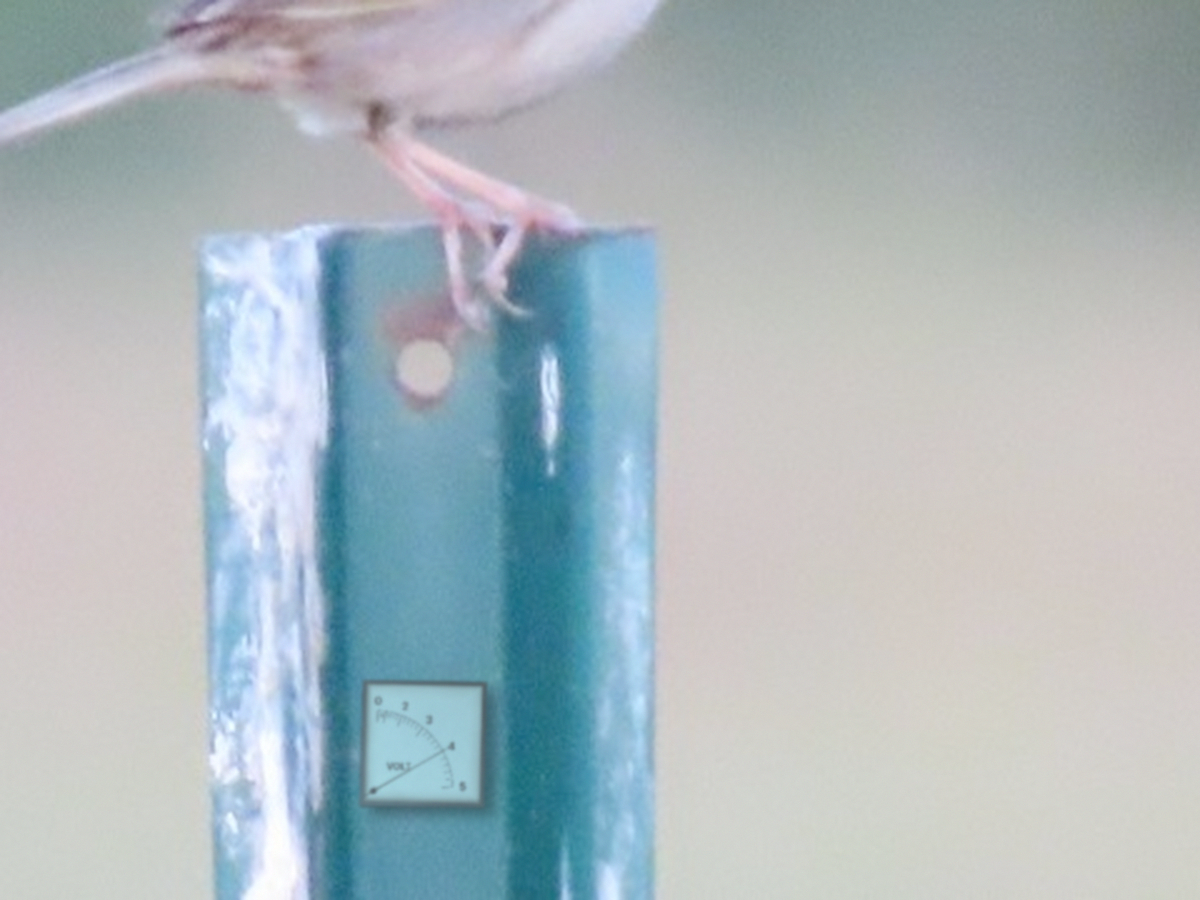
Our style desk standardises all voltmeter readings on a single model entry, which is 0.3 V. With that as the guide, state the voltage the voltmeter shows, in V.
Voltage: 4 V
